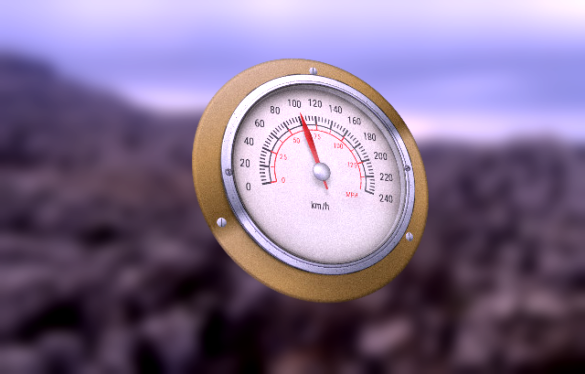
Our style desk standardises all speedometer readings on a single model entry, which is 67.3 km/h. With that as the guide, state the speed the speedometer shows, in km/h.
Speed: 100 km/h
